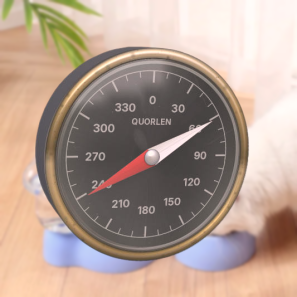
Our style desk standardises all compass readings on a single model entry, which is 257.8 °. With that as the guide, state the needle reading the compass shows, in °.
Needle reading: 240 °
